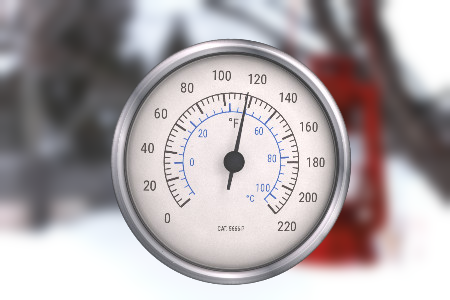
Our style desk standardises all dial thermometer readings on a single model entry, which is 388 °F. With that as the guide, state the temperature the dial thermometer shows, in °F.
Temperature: 116 °F
